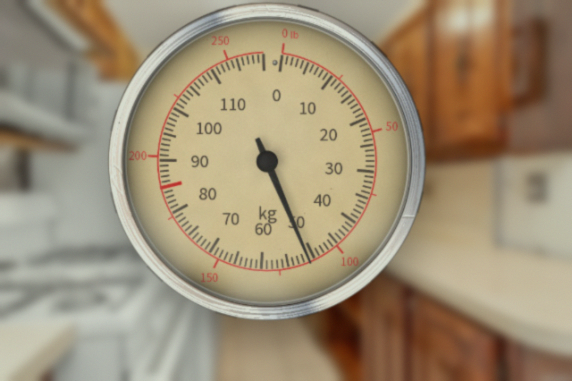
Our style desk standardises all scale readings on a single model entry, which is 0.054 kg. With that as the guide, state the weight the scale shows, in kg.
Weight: 51 kg
